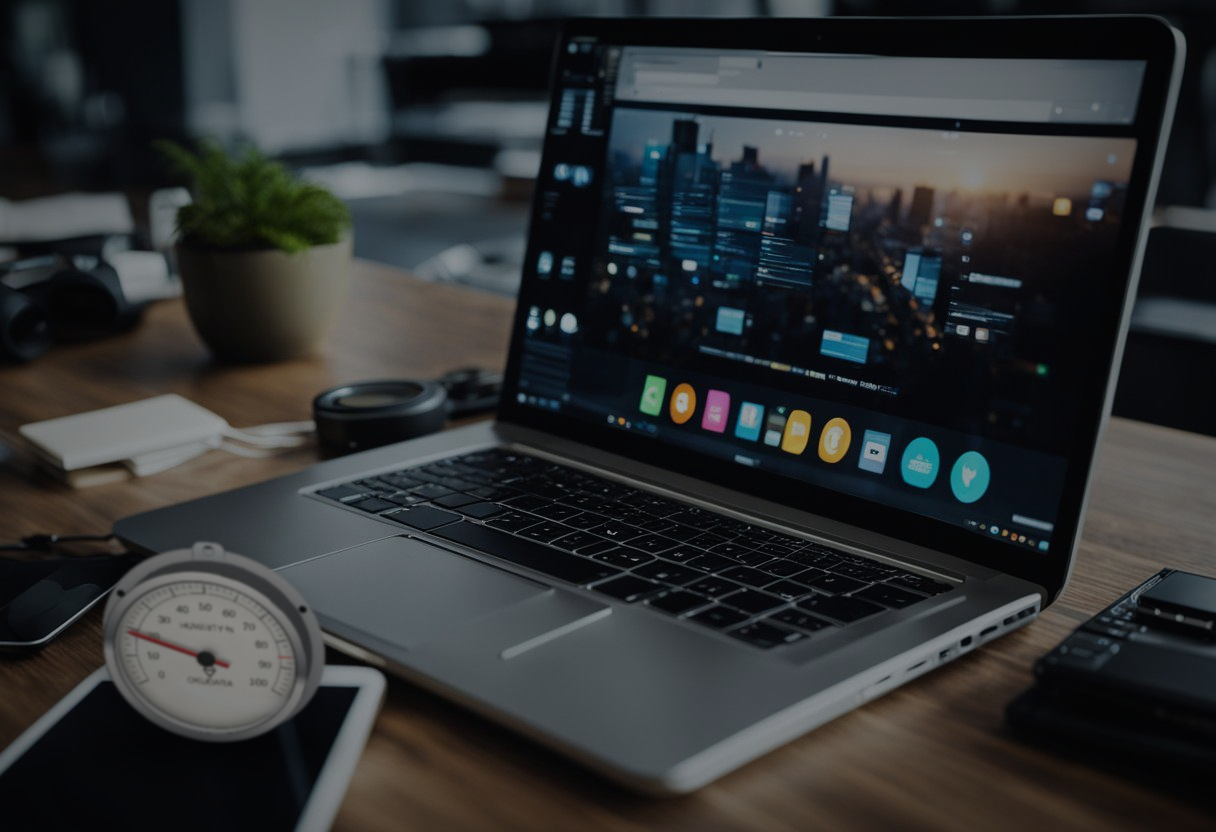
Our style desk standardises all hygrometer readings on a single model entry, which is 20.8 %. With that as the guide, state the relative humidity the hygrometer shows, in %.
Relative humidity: 20 %
